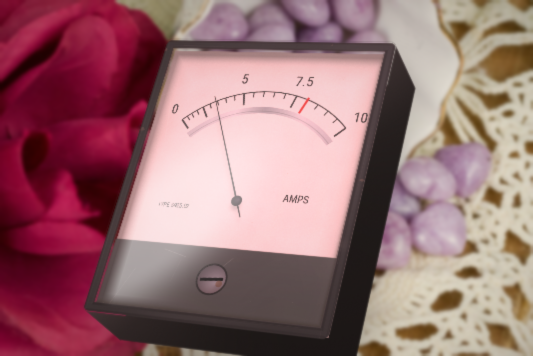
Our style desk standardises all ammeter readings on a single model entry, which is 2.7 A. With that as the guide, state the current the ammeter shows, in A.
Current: 3.5 A
